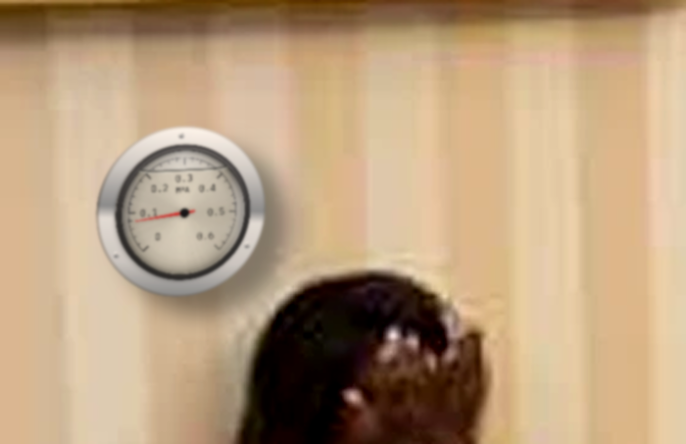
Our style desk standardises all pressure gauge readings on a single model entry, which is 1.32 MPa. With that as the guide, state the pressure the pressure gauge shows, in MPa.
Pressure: 0.08 MPa
